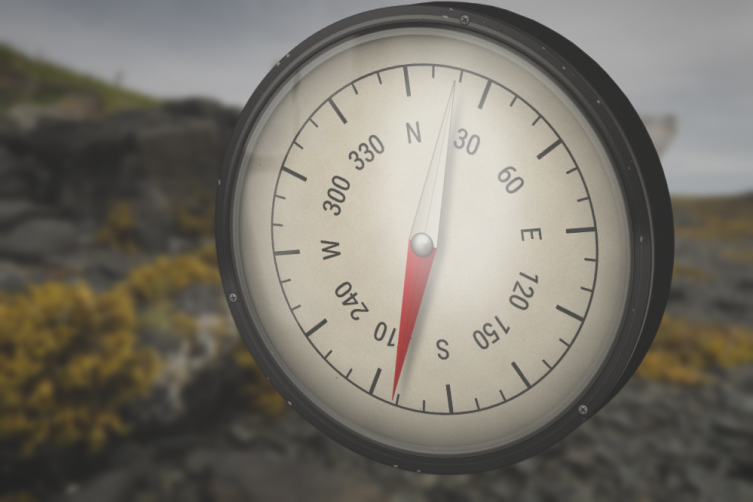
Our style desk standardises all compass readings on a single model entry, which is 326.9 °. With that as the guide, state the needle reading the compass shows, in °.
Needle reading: 200 °
